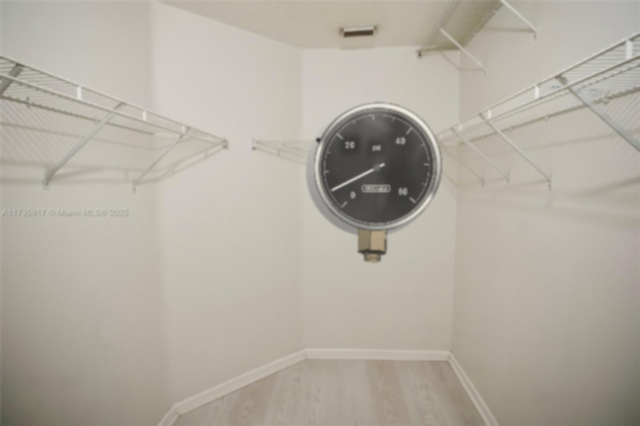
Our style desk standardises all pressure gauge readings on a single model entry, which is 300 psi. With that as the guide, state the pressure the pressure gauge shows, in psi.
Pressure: 5 psi
